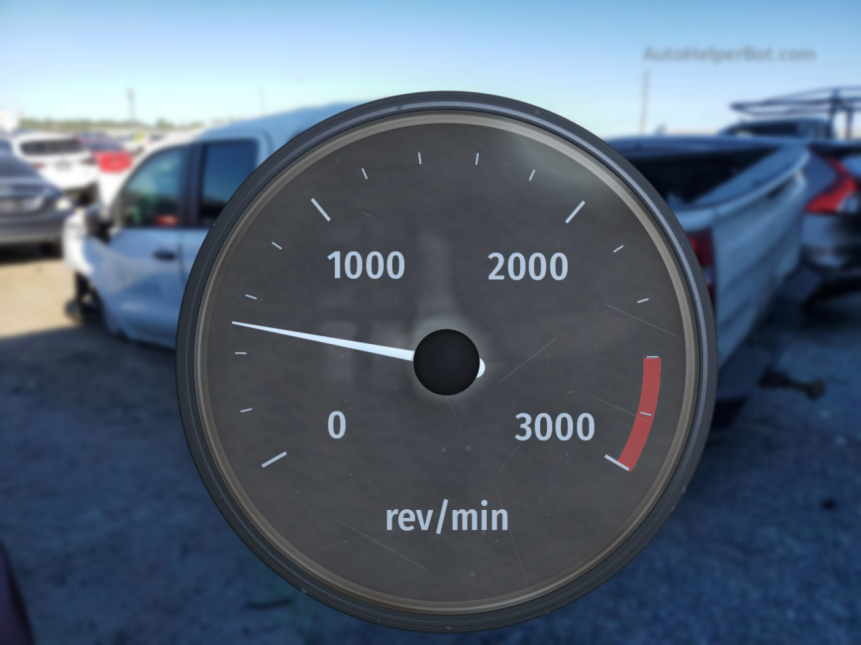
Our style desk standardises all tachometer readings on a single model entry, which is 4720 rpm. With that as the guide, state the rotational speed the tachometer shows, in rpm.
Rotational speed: 500 rpm
